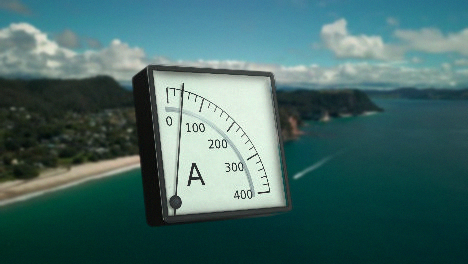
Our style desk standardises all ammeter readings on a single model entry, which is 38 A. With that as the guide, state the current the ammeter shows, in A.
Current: 40 A
